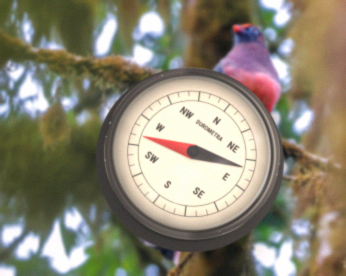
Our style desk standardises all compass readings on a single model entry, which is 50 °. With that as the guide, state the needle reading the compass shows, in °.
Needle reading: 250 °
